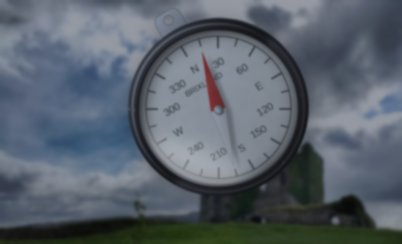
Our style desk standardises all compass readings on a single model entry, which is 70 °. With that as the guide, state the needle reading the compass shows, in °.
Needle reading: 15 °
